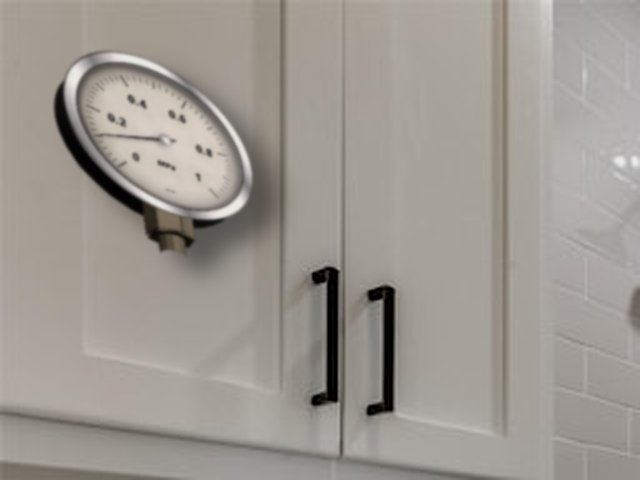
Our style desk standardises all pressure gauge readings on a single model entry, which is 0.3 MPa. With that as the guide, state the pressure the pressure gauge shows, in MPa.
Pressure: 0.1 MPa
